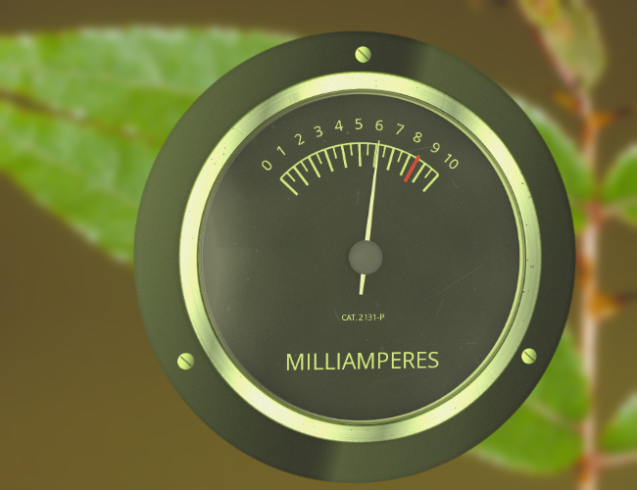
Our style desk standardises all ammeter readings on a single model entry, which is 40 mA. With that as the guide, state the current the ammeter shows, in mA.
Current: 6 mA
